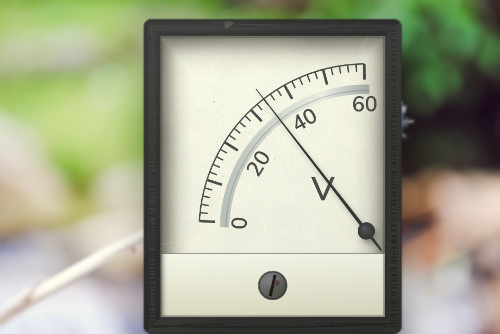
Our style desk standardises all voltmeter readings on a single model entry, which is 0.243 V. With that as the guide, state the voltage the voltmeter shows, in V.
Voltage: 34 V
